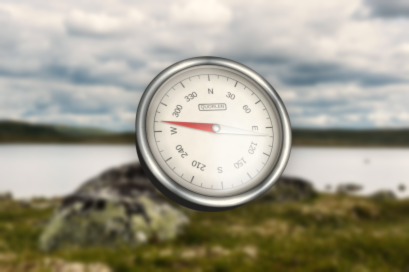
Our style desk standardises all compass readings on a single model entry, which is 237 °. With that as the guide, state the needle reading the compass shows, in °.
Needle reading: 280 °
